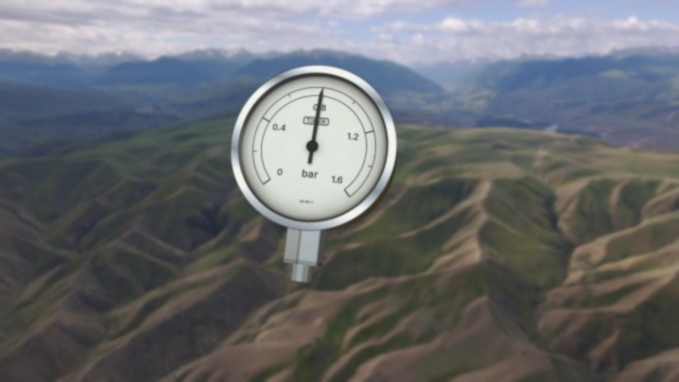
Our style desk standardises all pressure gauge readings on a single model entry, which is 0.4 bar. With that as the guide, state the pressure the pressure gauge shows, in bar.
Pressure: 0.8 bar
